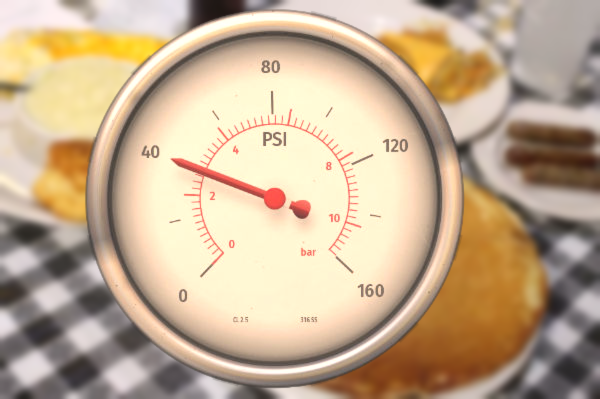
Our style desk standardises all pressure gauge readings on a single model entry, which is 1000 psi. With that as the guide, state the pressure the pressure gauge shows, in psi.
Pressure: 40 psi
